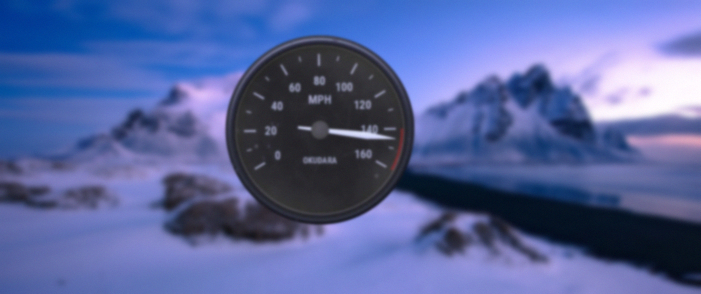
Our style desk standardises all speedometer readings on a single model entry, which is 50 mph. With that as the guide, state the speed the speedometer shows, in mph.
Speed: 145 mph
